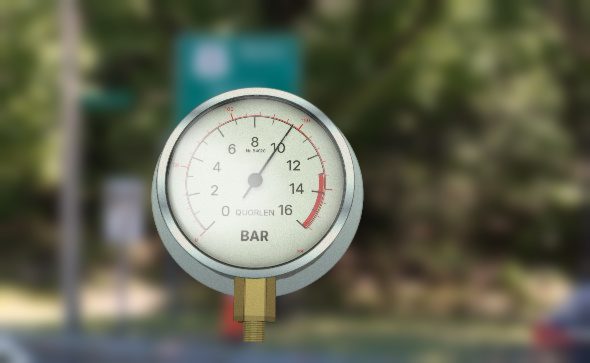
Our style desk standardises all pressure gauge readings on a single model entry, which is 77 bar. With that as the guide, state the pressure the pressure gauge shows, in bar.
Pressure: 10 bar
